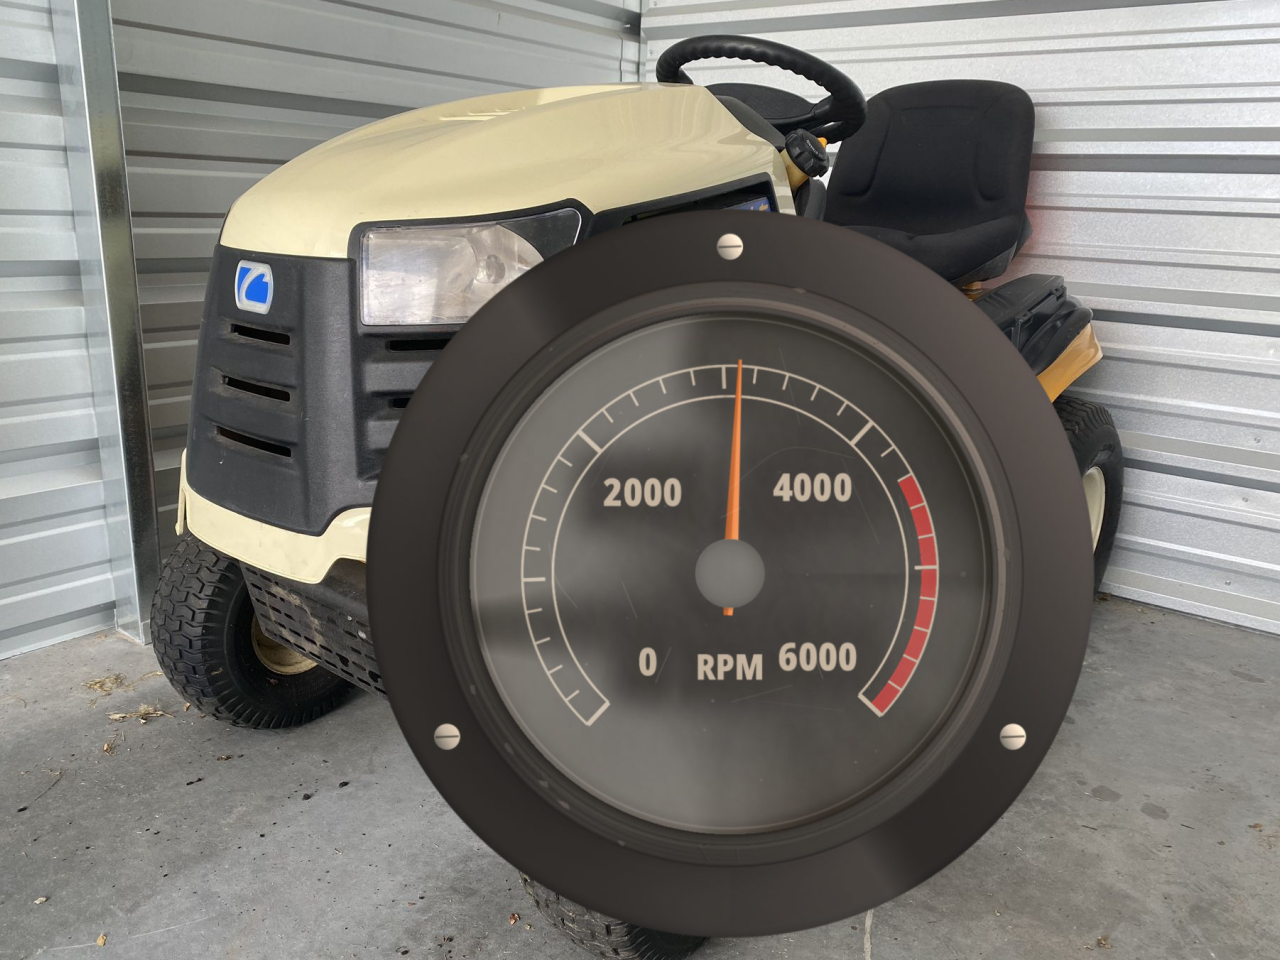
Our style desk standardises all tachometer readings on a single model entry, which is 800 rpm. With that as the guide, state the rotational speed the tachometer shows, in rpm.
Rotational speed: 3100 rpm
